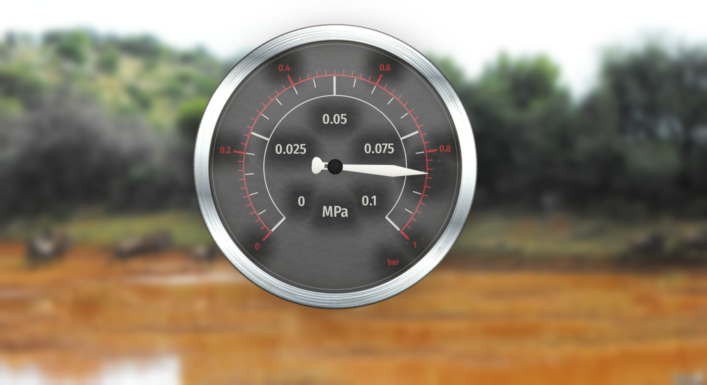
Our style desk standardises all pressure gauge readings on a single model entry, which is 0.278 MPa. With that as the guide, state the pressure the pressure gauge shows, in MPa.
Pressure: 0.085 MPa
